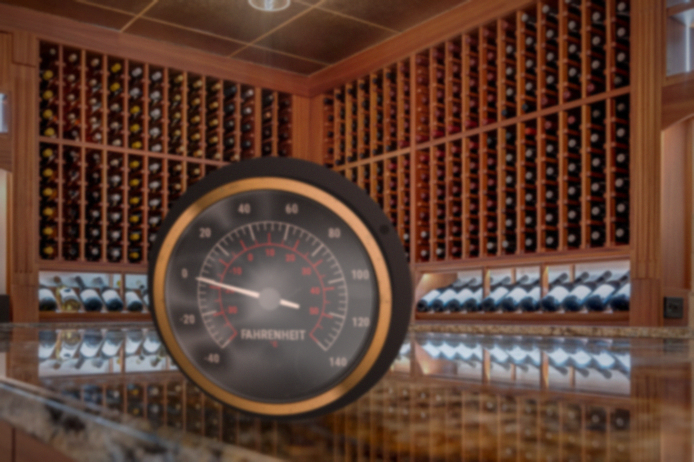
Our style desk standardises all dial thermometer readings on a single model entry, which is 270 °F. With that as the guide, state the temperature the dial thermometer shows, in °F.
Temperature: 0 °F
